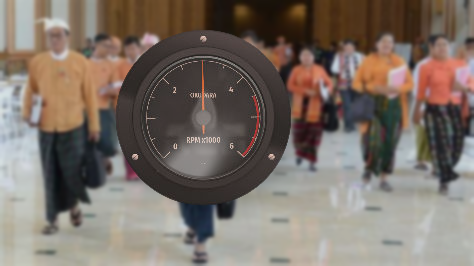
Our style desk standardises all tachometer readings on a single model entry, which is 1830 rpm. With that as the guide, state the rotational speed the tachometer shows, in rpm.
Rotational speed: 3000 rpm
